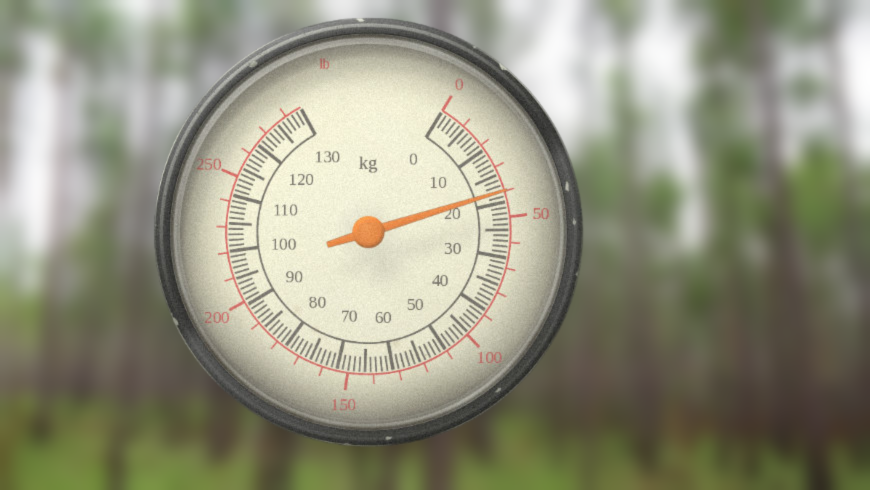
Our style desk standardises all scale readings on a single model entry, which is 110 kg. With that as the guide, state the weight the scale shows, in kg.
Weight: 18 kg
